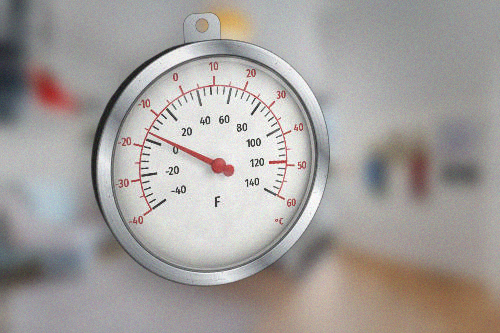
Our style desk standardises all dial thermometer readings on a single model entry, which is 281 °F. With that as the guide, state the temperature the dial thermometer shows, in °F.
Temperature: 4 °F
